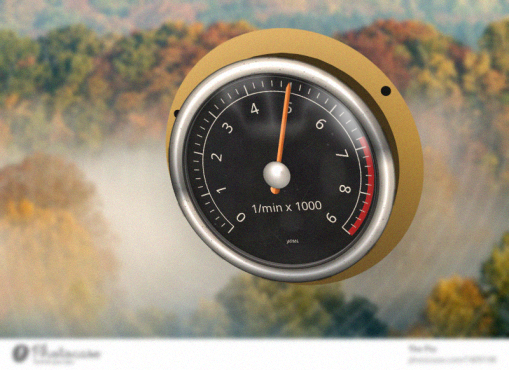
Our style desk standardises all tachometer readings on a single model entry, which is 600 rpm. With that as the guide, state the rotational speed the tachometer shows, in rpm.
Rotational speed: 5000 rpm
